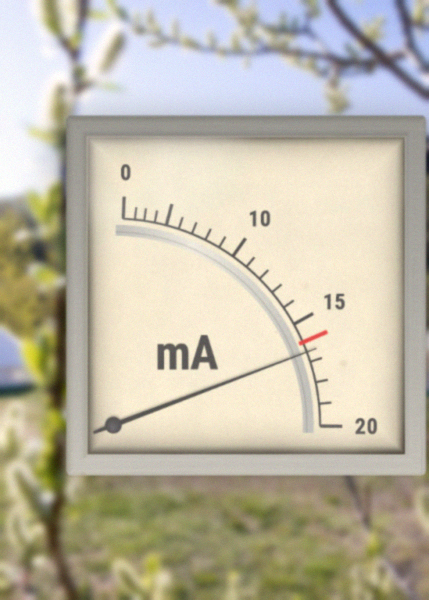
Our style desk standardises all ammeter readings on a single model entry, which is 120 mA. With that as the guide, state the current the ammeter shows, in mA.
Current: 16.5 mA
